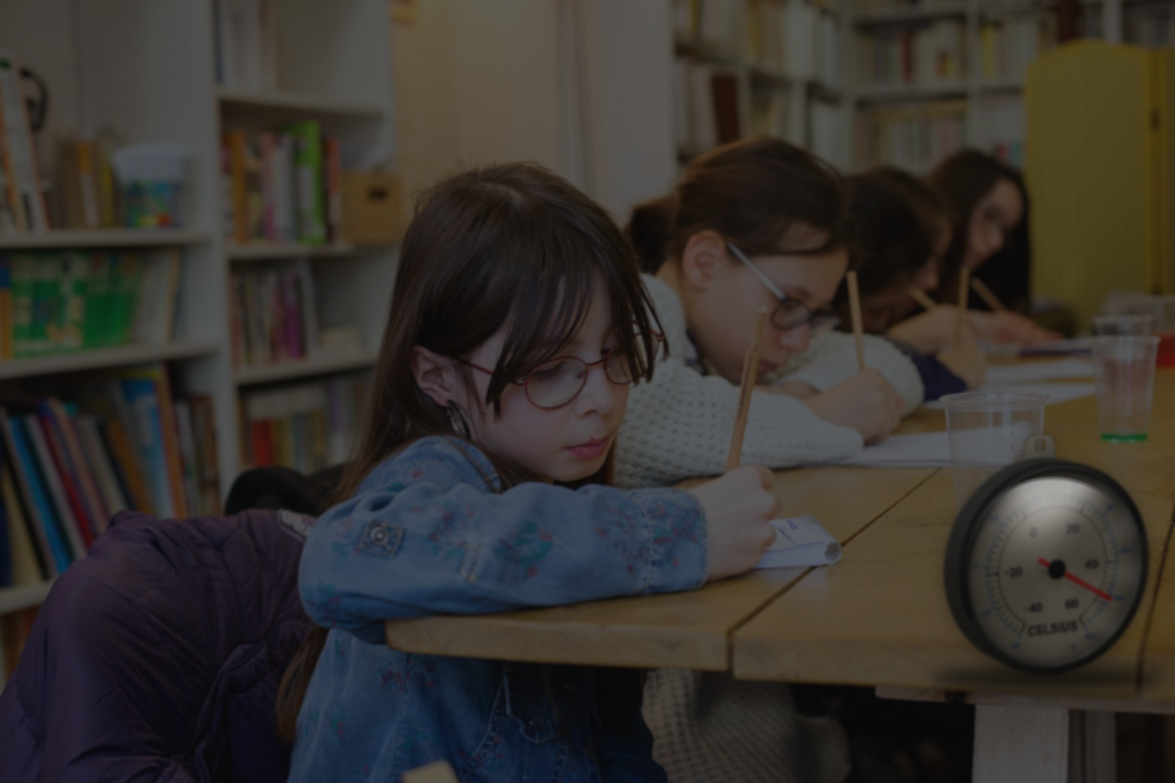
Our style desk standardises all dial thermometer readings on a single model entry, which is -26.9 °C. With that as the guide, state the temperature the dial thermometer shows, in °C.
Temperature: 50 °C
